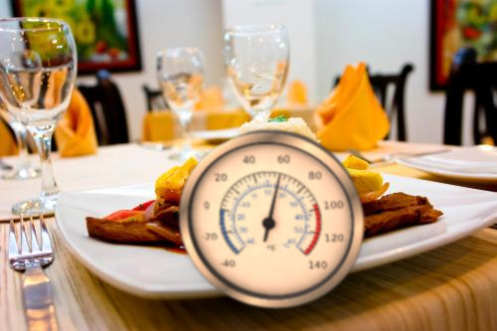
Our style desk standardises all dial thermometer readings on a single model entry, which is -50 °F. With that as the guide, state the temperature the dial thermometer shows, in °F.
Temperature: 60 °F
